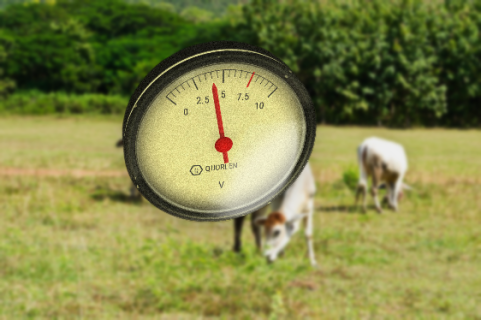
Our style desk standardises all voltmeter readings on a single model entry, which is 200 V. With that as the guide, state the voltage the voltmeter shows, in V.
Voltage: 4 V
